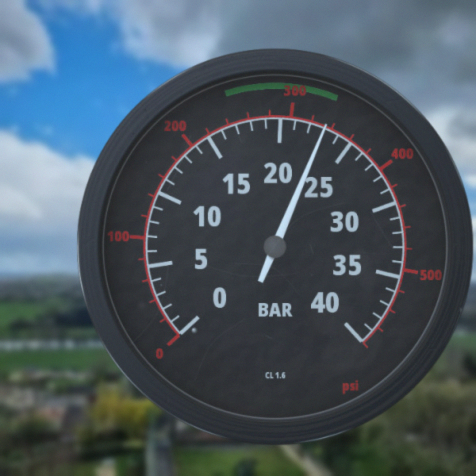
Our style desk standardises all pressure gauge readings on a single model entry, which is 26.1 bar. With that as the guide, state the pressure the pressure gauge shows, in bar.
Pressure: 23 bar
